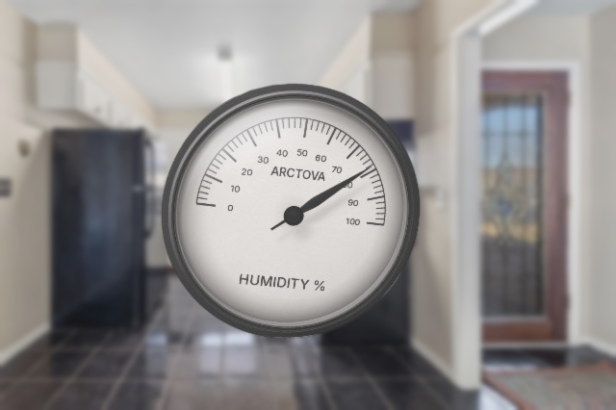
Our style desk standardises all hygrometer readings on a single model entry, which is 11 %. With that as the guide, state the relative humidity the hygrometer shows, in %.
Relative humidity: 78 %
